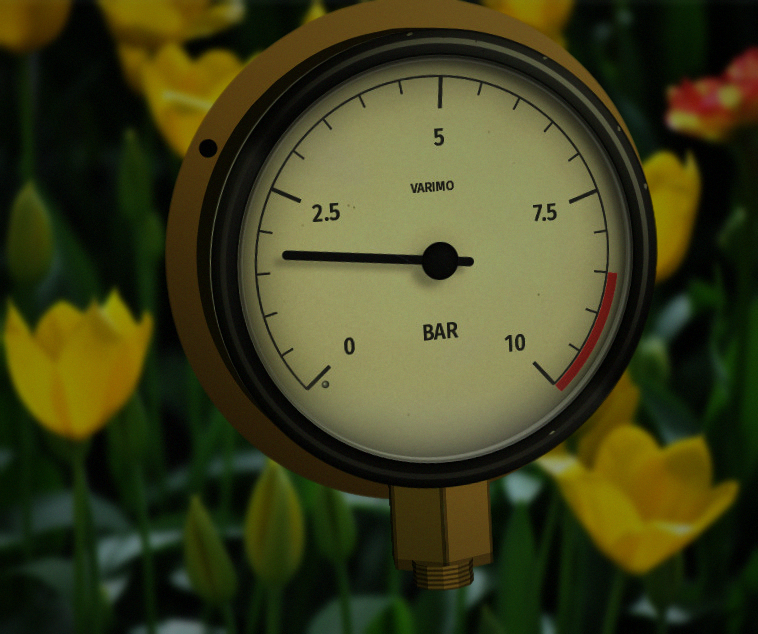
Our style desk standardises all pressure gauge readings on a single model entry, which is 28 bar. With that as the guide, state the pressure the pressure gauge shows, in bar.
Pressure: 1.75 bar
